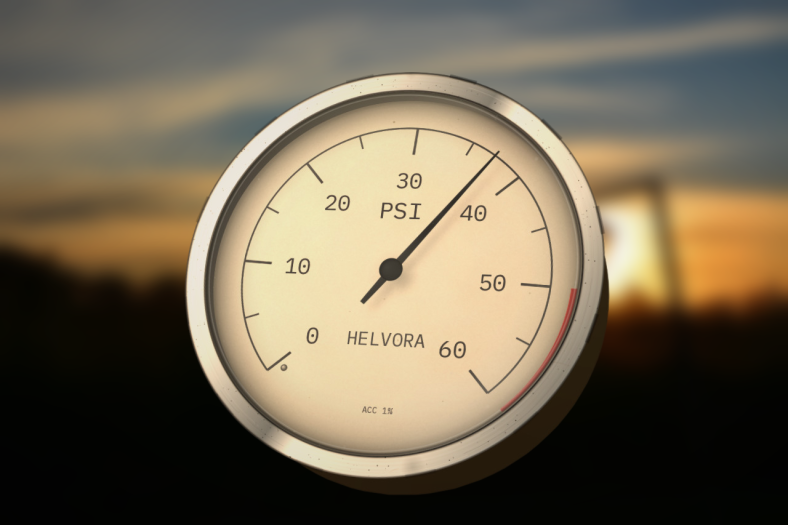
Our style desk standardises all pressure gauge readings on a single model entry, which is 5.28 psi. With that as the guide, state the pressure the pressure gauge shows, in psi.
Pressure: 37.5 psi
